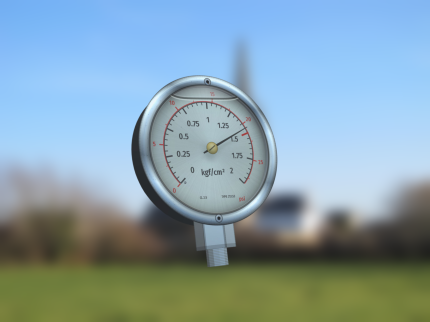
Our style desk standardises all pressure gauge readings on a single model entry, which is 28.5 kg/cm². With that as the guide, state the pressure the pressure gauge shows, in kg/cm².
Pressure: 1.45 kg/cm²
